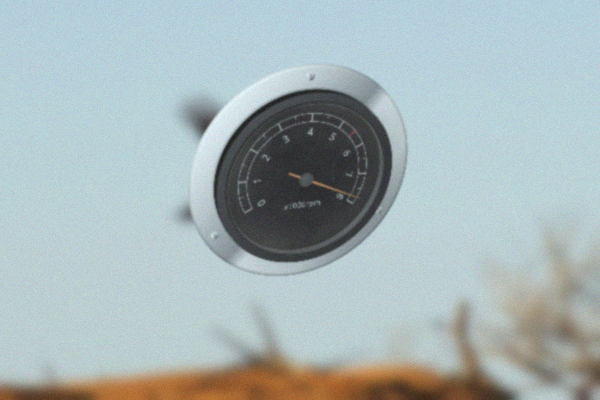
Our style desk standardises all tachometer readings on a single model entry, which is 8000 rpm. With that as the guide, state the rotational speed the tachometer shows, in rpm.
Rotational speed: 7750 rpm
